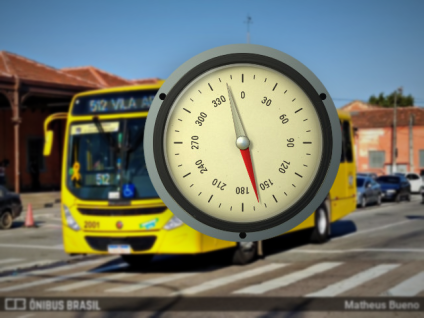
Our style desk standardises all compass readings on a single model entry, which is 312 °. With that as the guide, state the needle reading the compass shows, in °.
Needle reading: 165 °
